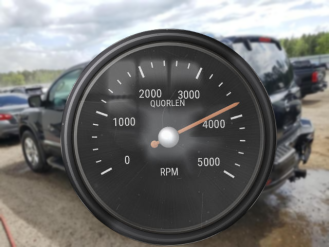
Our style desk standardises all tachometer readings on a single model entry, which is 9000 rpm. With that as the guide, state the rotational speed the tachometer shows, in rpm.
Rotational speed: 3800 rpm
